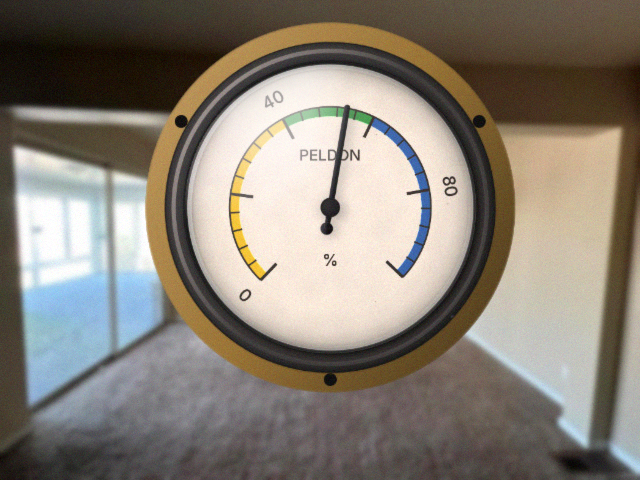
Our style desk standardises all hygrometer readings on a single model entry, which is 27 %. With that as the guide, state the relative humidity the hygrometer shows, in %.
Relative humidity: 54 %
